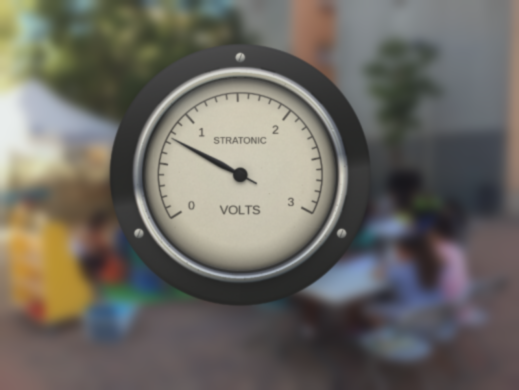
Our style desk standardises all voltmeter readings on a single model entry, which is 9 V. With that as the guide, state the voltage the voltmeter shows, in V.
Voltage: 0.75 V
